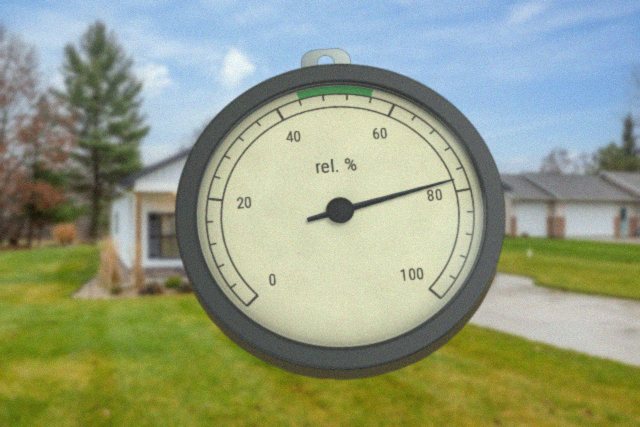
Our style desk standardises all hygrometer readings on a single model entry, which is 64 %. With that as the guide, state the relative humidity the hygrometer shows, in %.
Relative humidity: 78 %
